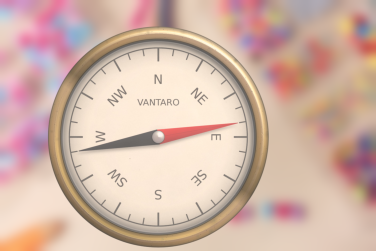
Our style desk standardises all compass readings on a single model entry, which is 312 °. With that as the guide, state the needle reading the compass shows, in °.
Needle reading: 80 °
